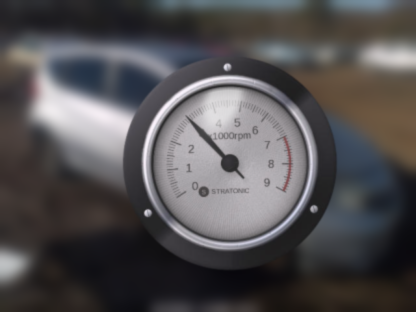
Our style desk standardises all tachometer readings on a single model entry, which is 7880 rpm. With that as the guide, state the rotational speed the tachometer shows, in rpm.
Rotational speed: 3000 rpm
